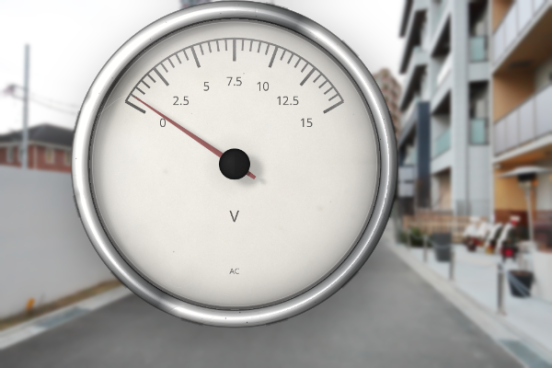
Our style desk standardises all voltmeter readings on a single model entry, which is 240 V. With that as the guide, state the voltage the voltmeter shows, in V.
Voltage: 0.5 V
